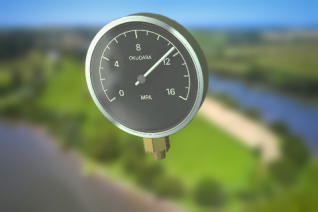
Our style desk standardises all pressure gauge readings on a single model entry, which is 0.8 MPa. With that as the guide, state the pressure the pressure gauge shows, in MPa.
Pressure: 11.5 MPa
